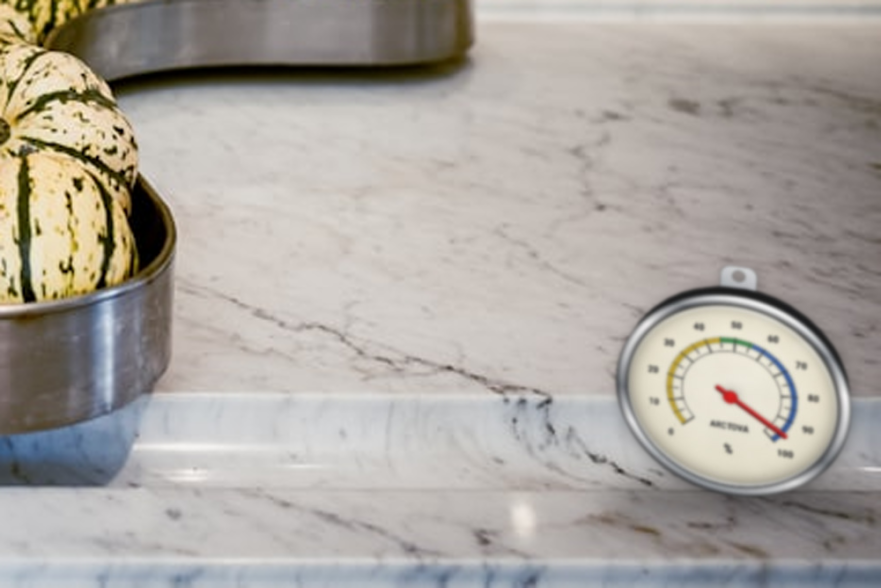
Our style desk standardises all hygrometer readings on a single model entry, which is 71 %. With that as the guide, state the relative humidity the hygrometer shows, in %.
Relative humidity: 95 %
